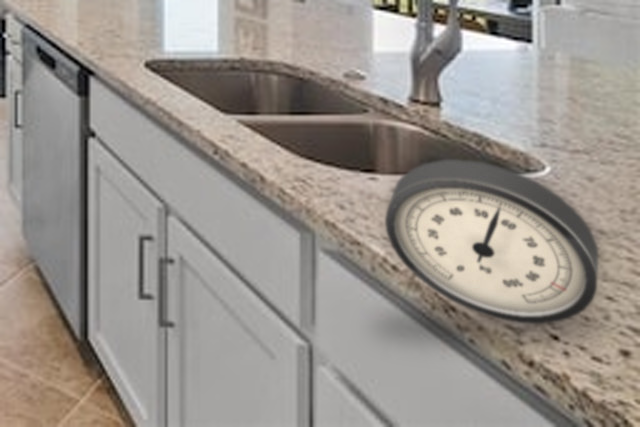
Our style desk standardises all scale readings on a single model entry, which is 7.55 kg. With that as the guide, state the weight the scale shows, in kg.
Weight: 55 kg
